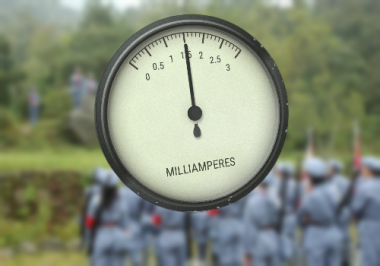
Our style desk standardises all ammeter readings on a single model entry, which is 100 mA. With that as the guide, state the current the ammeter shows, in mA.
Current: 1.5 mA
